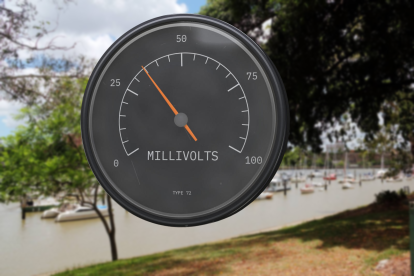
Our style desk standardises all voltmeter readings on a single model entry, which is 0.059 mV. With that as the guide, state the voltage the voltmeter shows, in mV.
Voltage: 35 mV
